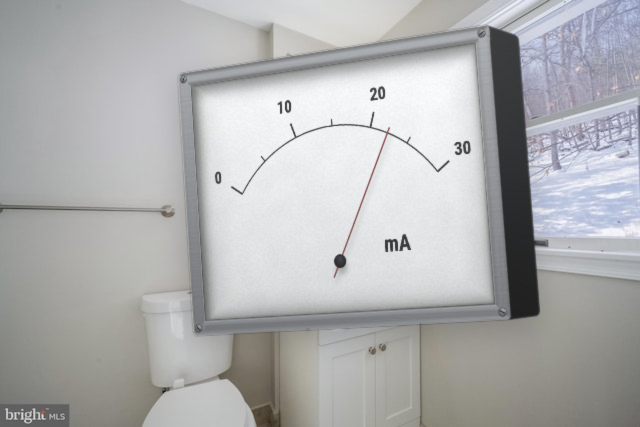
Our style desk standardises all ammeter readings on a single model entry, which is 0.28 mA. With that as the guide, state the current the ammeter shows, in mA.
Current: 22.5 mA
